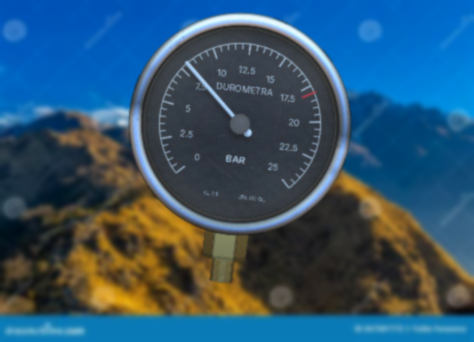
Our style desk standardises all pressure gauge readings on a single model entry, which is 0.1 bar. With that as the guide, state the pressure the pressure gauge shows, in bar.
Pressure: 8 bar
